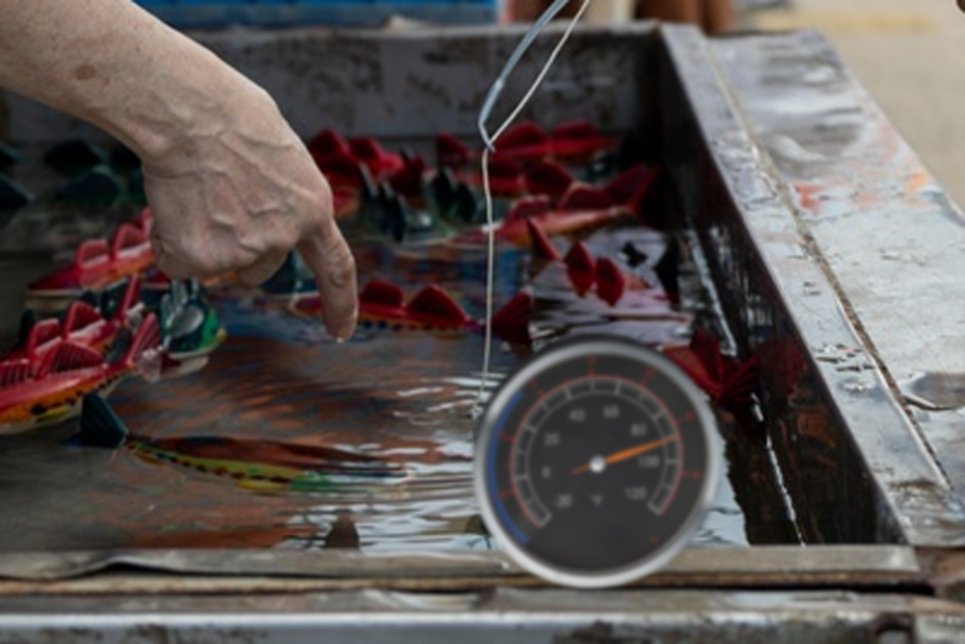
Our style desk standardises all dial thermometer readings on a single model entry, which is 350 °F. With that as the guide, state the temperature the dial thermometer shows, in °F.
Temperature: 90 °F
